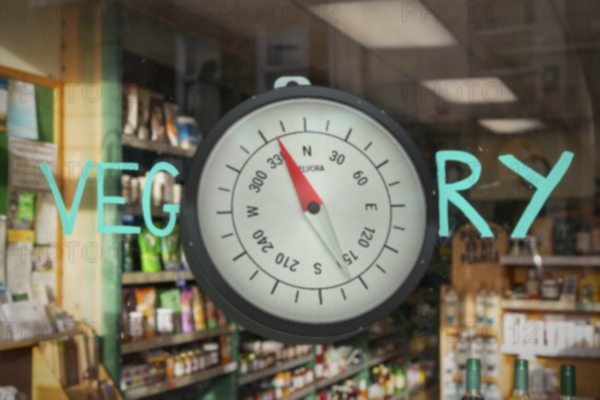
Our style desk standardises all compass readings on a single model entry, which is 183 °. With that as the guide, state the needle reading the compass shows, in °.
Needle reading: 337.5 °
